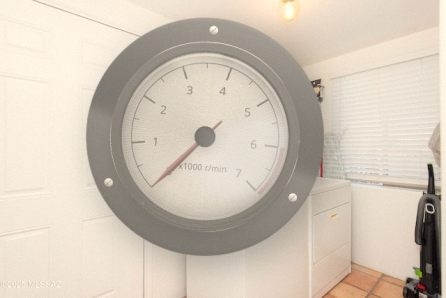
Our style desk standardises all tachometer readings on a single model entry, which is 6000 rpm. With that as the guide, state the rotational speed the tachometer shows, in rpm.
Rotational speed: 0 rpm
